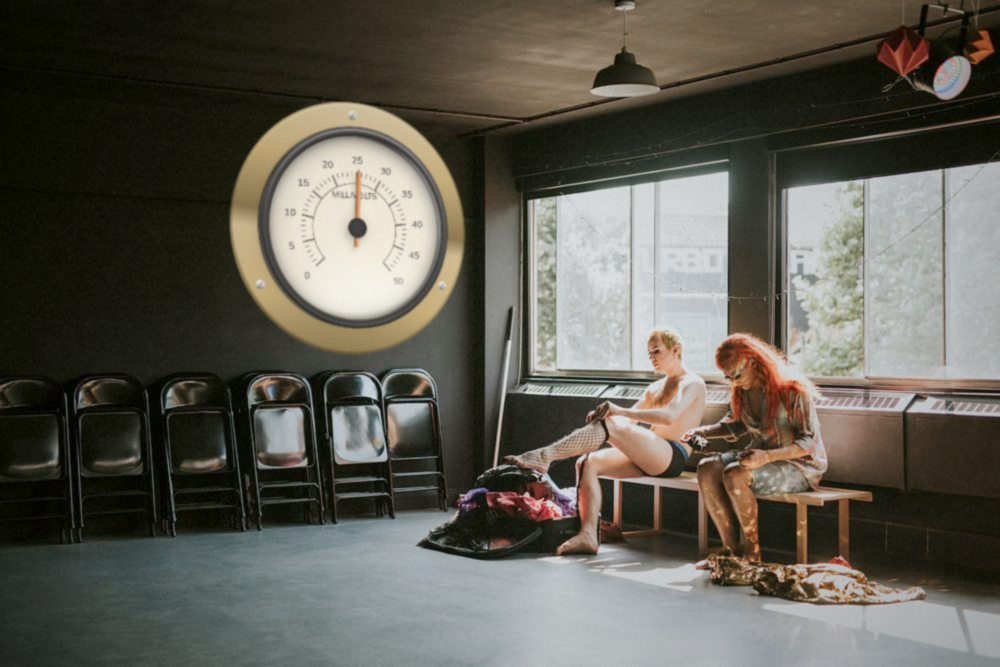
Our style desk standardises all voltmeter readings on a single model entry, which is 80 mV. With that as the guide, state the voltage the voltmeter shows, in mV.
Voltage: 25 mV
